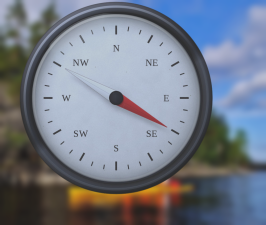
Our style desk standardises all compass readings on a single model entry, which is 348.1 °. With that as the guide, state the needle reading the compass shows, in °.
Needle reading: 120 °
